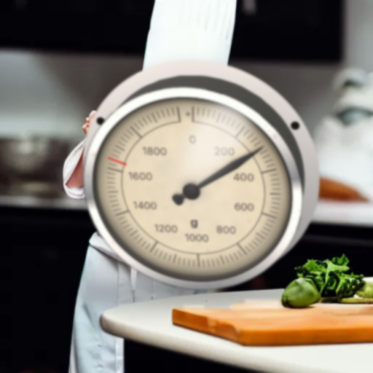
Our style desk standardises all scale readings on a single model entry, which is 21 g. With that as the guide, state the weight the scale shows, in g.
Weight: 300 g
